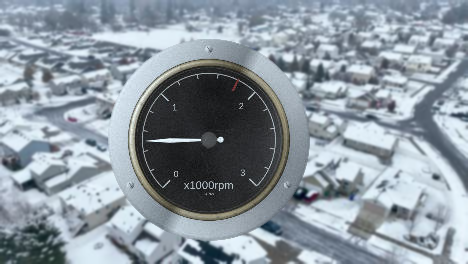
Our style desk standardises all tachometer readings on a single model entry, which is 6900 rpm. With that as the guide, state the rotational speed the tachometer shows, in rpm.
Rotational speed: 500 rpm
